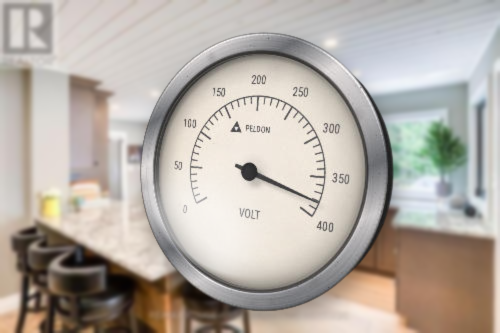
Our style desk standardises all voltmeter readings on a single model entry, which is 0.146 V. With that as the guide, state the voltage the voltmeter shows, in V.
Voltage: 380 V
